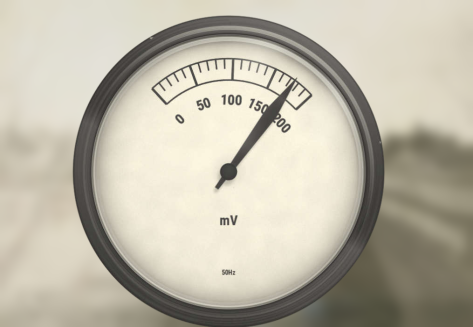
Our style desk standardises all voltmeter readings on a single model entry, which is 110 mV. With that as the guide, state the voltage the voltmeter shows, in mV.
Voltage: 175 mV
